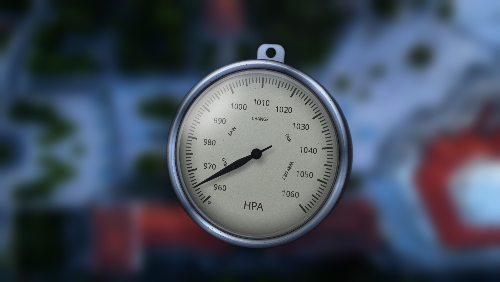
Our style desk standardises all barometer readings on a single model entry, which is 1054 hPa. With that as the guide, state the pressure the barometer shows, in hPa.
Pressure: 965 hPa
